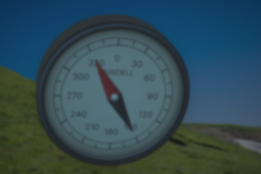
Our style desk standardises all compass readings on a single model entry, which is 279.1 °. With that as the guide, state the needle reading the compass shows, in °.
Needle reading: 330 °
